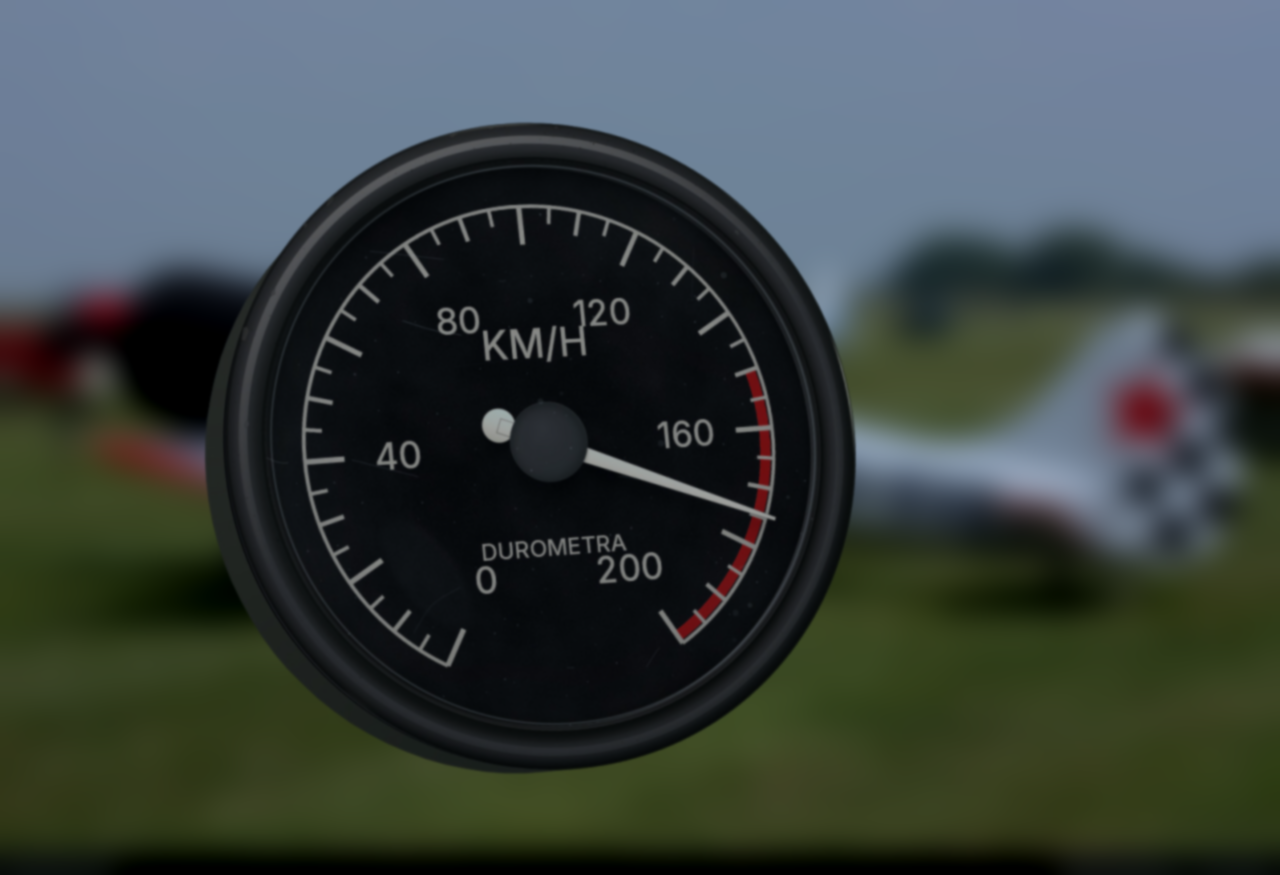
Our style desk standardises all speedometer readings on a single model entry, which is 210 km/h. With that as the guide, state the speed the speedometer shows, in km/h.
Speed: 175 km/h
